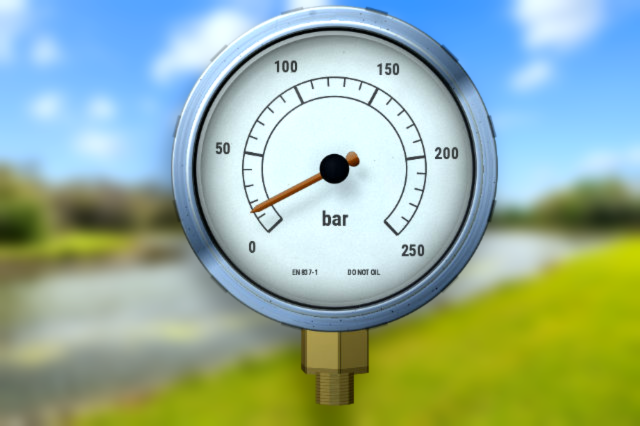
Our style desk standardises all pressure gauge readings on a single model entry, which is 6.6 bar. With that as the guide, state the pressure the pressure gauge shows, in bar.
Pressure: 15 bar
